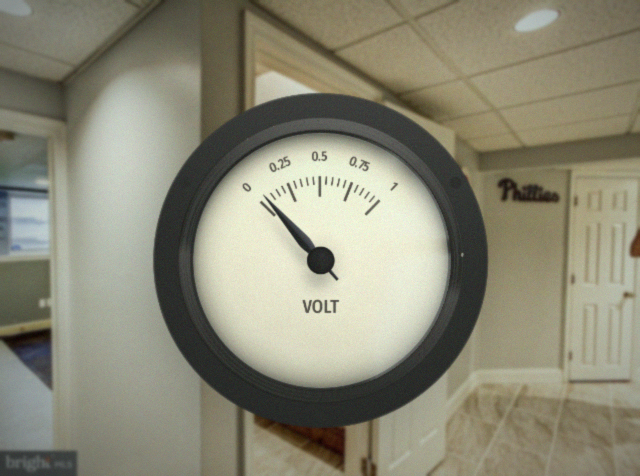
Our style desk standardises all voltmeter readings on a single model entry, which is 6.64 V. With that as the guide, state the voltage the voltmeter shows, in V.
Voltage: 0.05 V
